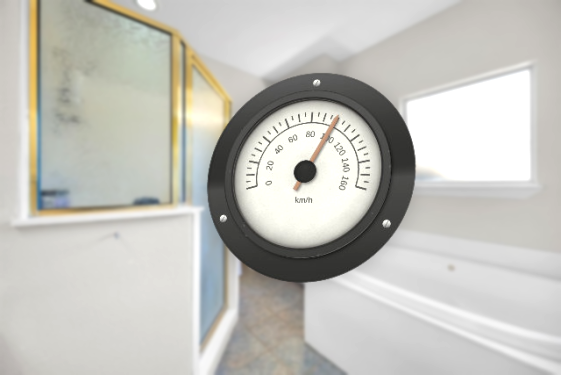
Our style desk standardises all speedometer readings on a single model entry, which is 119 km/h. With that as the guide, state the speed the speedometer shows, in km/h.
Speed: 100 km/h
